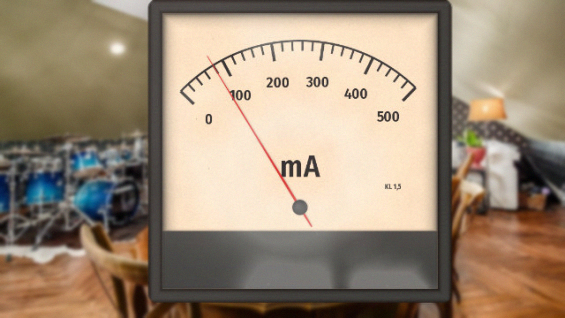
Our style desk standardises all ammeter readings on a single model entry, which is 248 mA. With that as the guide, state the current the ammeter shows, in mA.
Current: 80 mA
